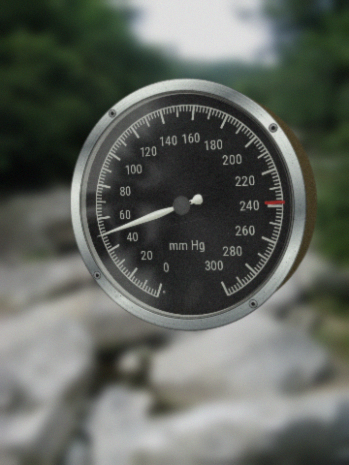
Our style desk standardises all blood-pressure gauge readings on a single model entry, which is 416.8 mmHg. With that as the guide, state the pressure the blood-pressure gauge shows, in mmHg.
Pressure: 50 mmHg
